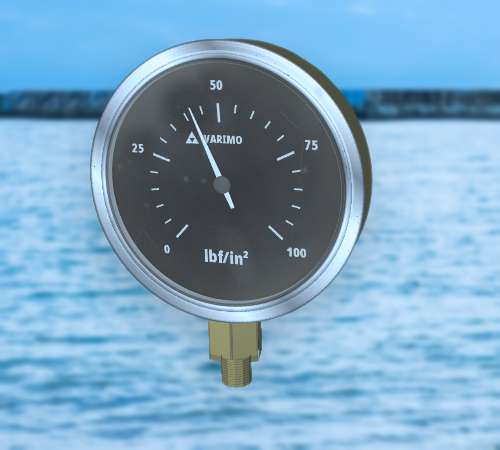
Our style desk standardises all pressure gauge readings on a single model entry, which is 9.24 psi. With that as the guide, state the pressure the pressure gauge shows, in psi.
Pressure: 42.5 psi
